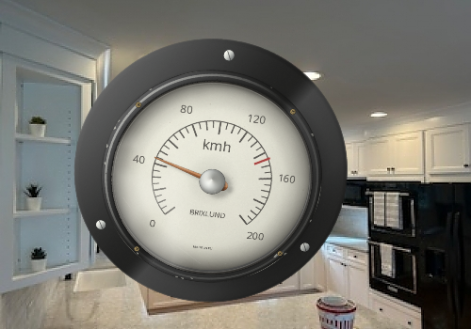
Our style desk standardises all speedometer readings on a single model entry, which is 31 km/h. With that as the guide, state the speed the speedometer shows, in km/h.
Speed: 45 km/h
